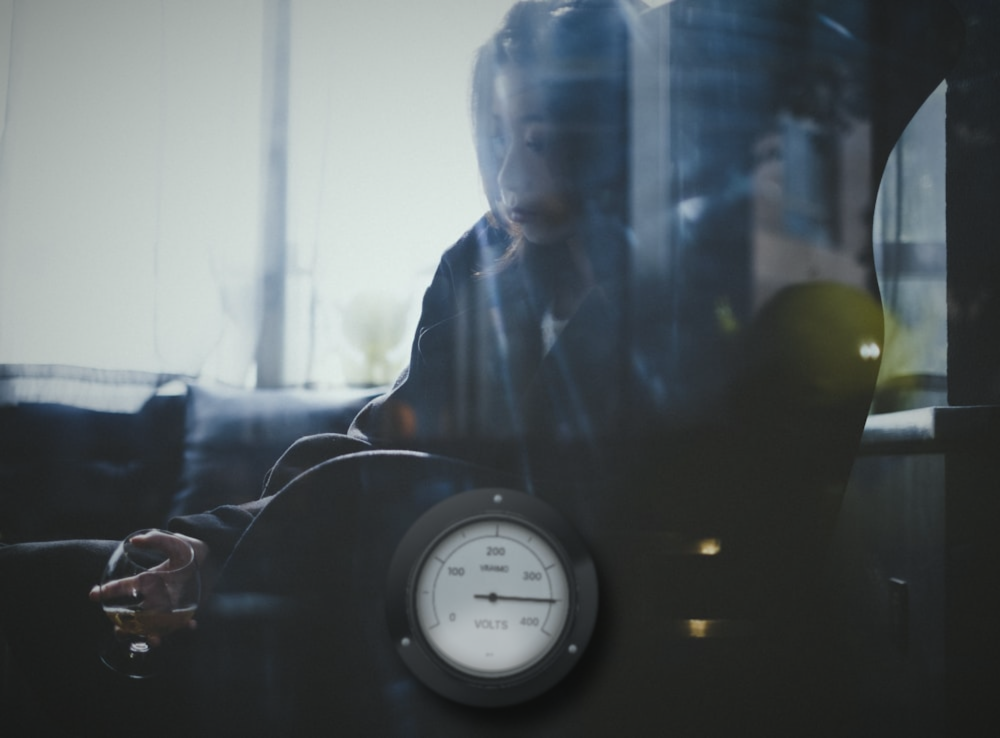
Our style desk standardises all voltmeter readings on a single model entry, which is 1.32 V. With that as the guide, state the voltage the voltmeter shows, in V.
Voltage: 350 V
